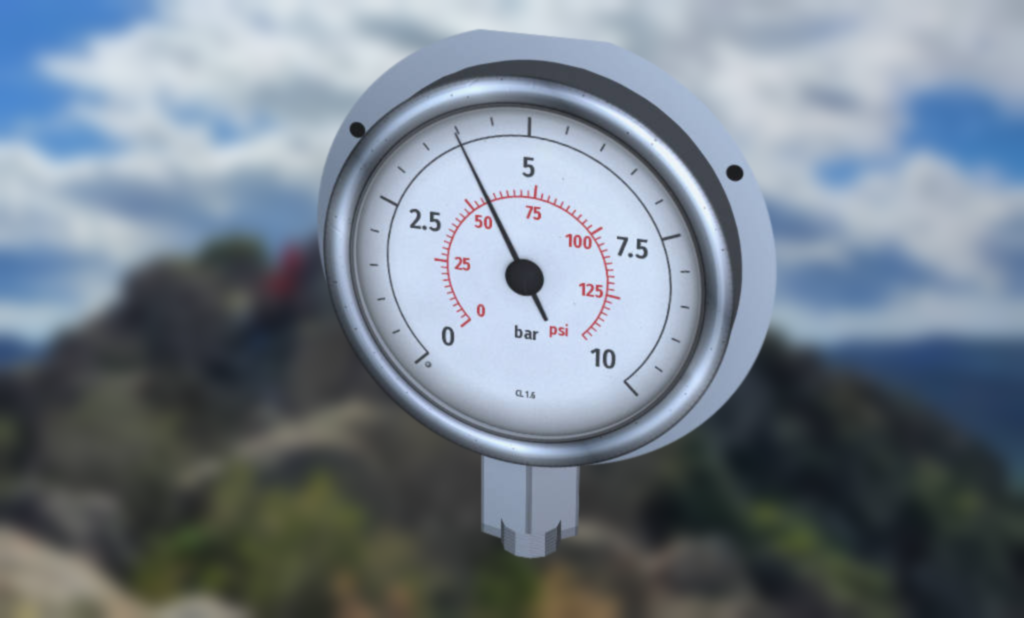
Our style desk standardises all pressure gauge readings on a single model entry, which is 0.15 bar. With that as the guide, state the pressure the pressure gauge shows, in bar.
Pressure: 4 bar
